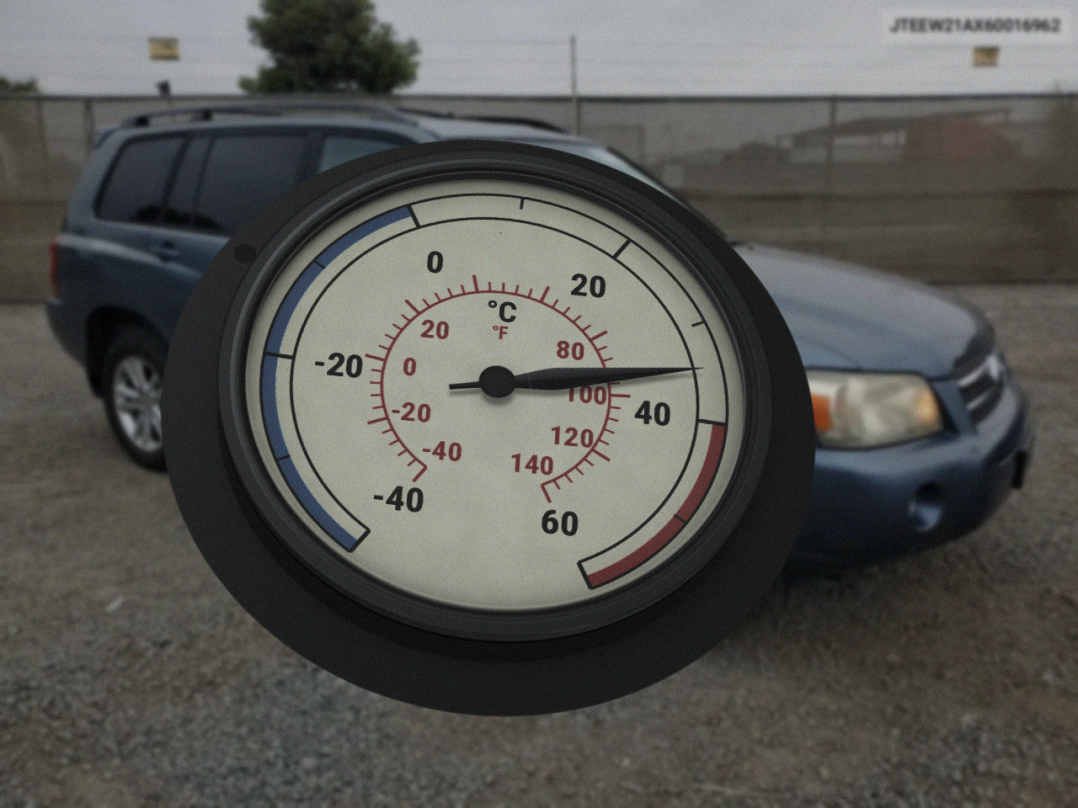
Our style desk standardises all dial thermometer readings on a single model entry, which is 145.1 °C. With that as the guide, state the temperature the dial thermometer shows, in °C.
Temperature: 35 °C
